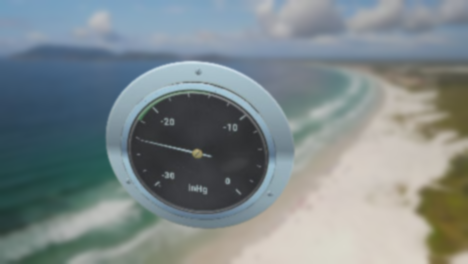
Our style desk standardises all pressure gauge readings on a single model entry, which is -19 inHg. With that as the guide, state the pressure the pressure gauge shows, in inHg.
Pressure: -24 inHg
